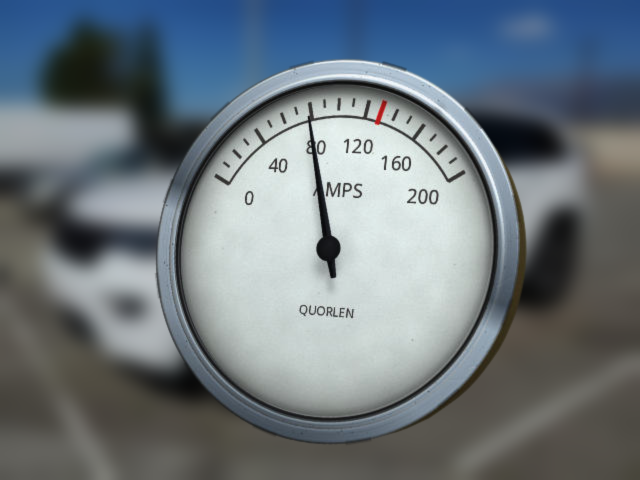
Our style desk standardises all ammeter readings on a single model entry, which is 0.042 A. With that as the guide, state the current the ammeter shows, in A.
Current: 80 A
